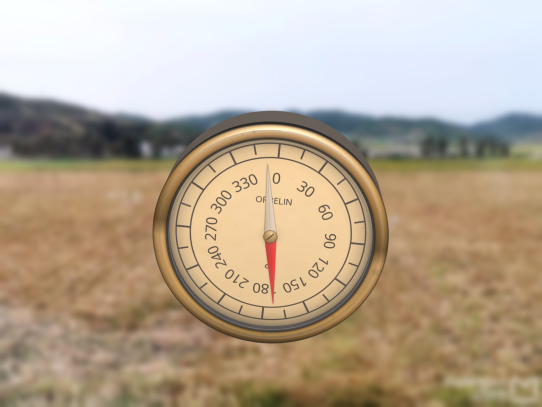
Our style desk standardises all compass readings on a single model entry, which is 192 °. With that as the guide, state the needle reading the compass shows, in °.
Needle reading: 172.5 °
